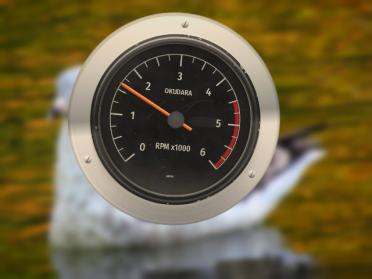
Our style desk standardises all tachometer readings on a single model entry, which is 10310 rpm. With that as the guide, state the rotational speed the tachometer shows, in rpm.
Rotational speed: 1625 rpm
